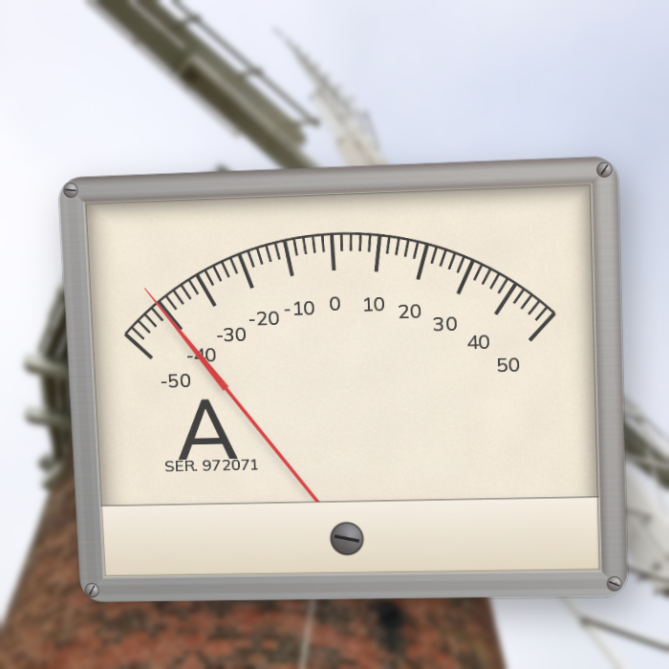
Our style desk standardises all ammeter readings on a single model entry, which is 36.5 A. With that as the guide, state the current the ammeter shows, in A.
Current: -40 A
